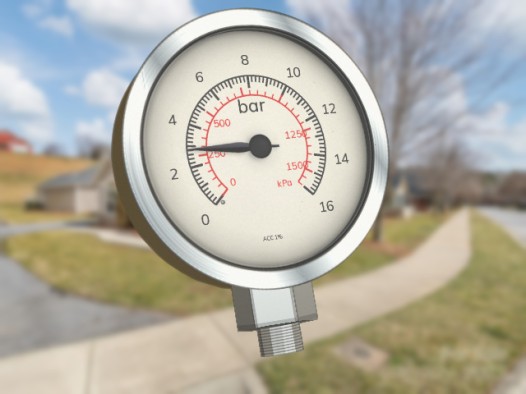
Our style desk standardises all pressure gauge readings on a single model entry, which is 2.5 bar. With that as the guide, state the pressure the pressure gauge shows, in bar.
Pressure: 2.8 bar
